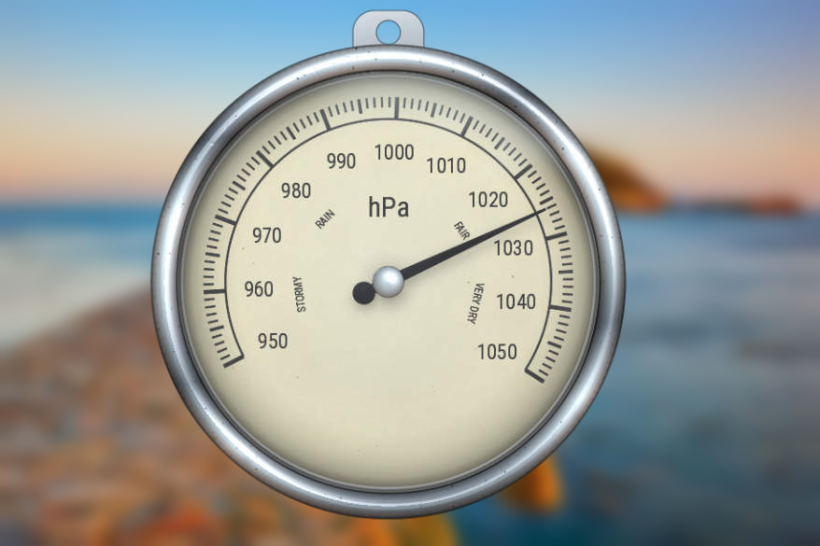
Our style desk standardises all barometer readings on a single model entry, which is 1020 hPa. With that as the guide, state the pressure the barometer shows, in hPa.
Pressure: 1026 hPa
